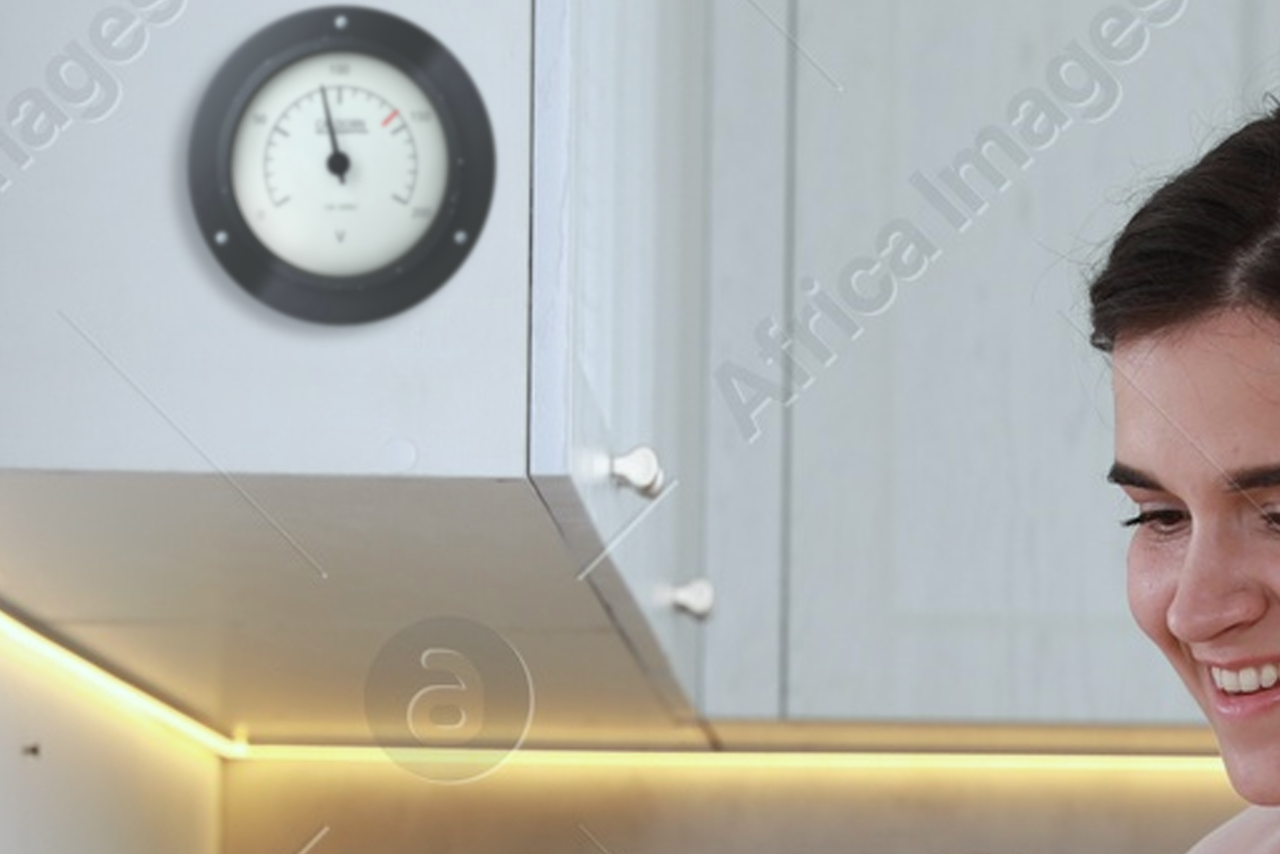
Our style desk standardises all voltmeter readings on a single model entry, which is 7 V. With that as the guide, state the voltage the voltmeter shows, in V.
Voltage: 90 V
